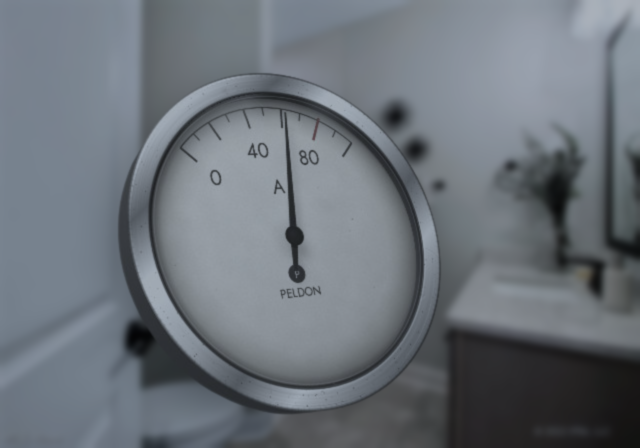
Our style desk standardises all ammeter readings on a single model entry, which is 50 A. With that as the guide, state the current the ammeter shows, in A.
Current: 60 A
